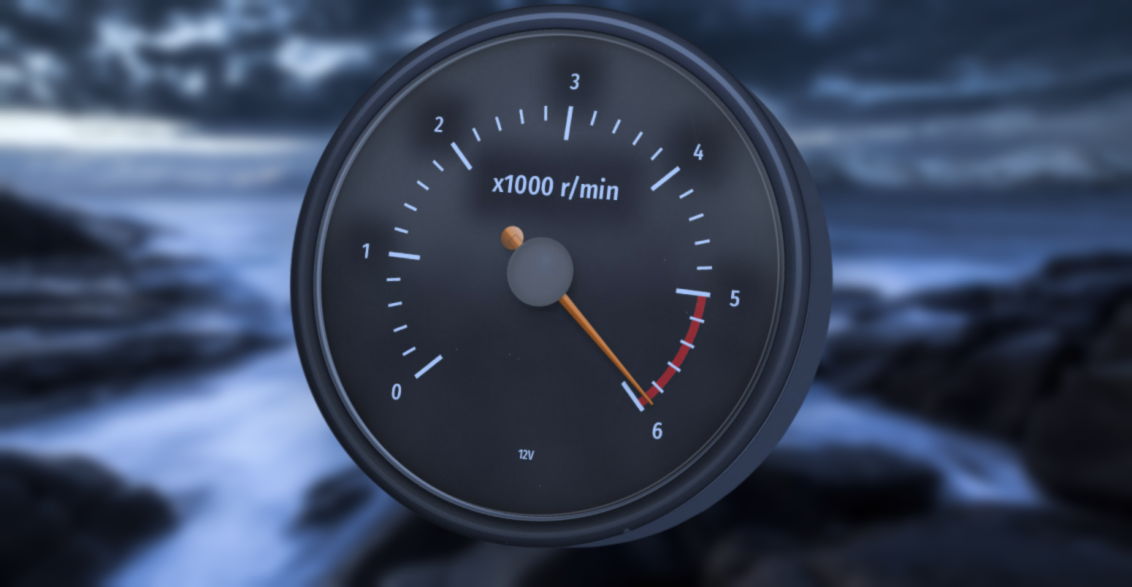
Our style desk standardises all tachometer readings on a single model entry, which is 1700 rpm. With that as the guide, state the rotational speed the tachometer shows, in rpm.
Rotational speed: 5900 rpm
